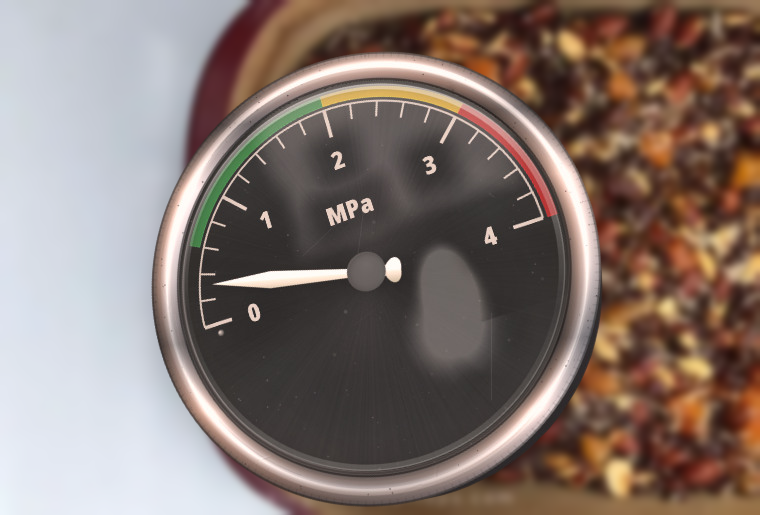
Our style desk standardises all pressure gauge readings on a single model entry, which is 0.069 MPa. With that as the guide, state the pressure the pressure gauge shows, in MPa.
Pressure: 0.3 MPa
